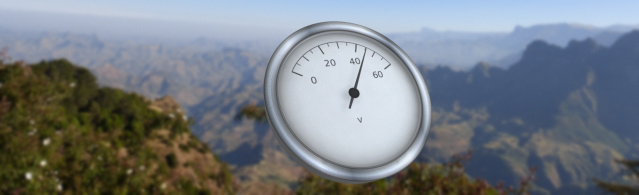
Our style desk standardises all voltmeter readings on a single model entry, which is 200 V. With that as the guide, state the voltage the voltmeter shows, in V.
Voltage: 45 V
